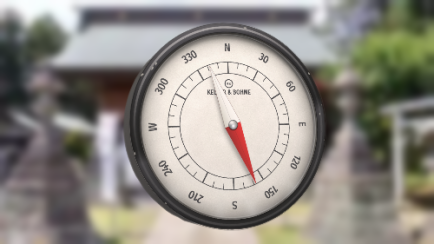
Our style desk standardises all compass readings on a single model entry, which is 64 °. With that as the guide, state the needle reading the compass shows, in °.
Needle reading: 160 °
